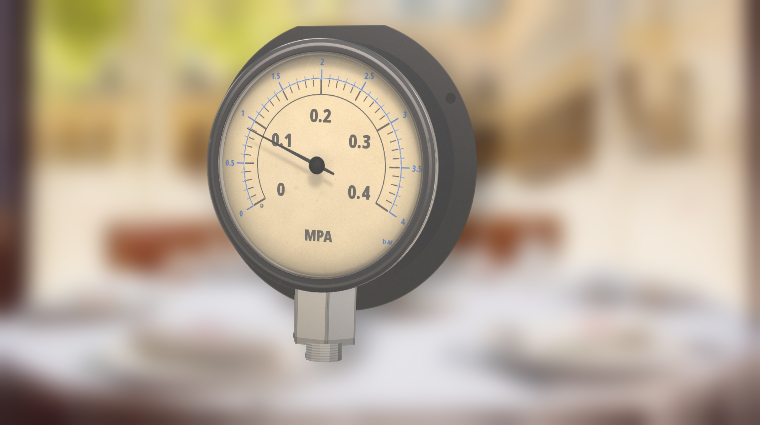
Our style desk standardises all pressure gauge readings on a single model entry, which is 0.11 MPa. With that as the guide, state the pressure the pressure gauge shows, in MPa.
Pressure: 0.09 MPa
